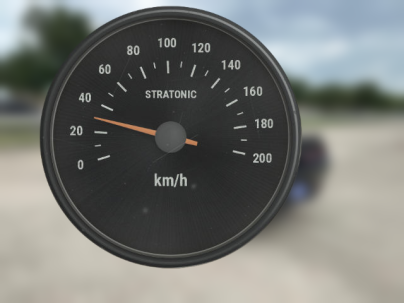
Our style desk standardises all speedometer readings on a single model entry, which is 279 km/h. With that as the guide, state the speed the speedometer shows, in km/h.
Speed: 30 km/h
